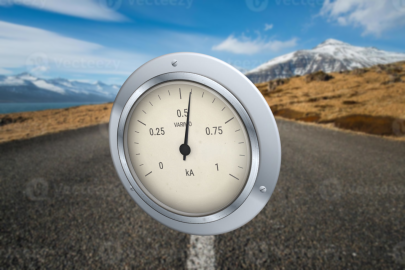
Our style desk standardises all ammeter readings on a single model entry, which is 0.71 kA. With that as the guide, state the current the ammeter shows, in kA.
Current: 0.55 kA
